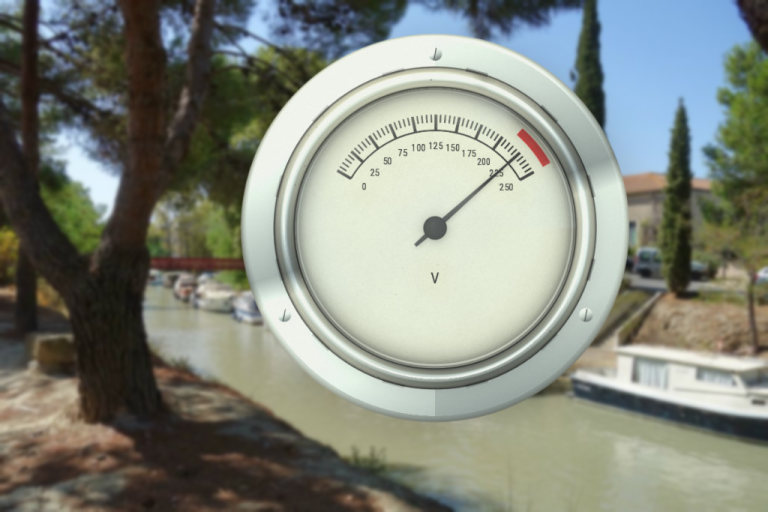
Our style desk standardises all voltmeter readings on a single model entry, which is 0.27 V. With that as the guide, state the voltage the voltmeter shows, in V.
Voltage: 225 V
